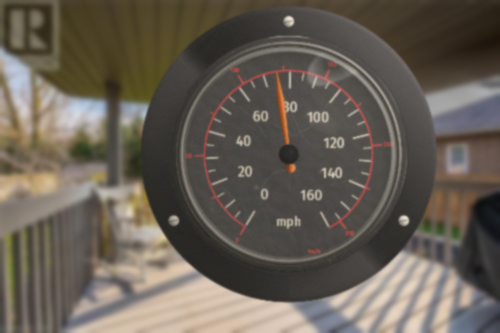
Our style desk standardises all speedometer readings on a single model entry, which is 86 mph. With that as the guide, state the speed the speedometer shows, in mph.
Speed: 75 mph
